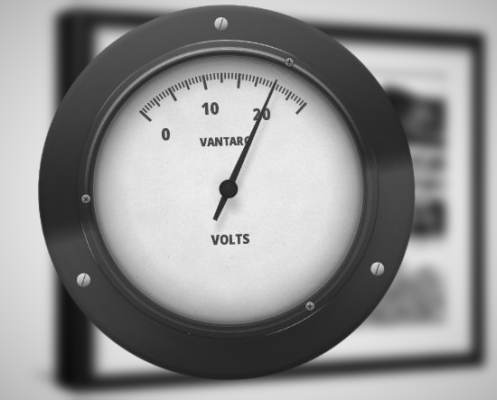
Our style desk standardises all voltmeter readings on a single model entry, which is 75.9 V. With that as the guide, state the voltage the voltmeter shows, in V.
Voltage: 20 V
